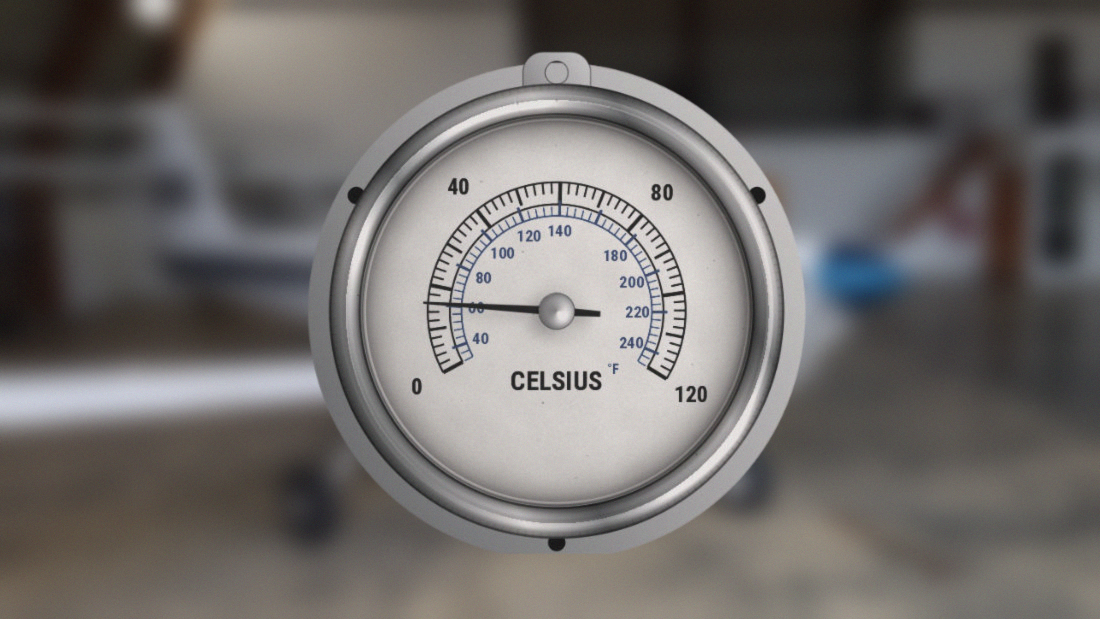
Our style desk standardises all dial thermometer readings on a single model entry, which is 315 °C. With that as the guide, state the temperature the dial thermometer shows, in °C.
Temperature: 16 °C
